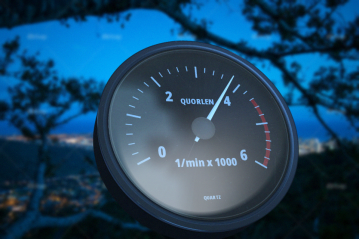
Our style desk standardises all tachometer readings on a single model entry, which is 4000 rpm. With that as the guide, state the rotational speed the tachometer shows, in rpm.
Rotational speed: 3800 rpm
